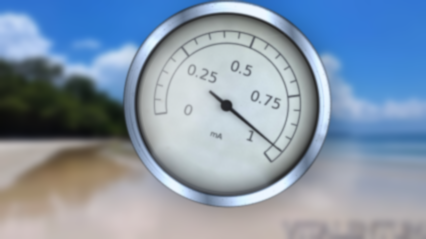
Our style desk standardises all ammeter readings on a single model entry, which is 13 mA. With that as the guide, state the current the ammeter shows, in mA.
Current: 0.95 mA
